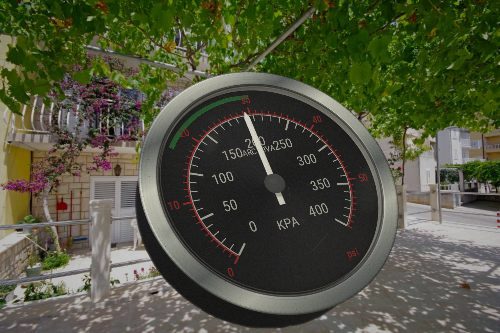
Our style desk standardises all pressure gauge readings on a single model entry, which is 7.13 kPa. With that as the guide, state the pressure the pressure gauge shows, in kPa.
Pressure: 200 kPa
